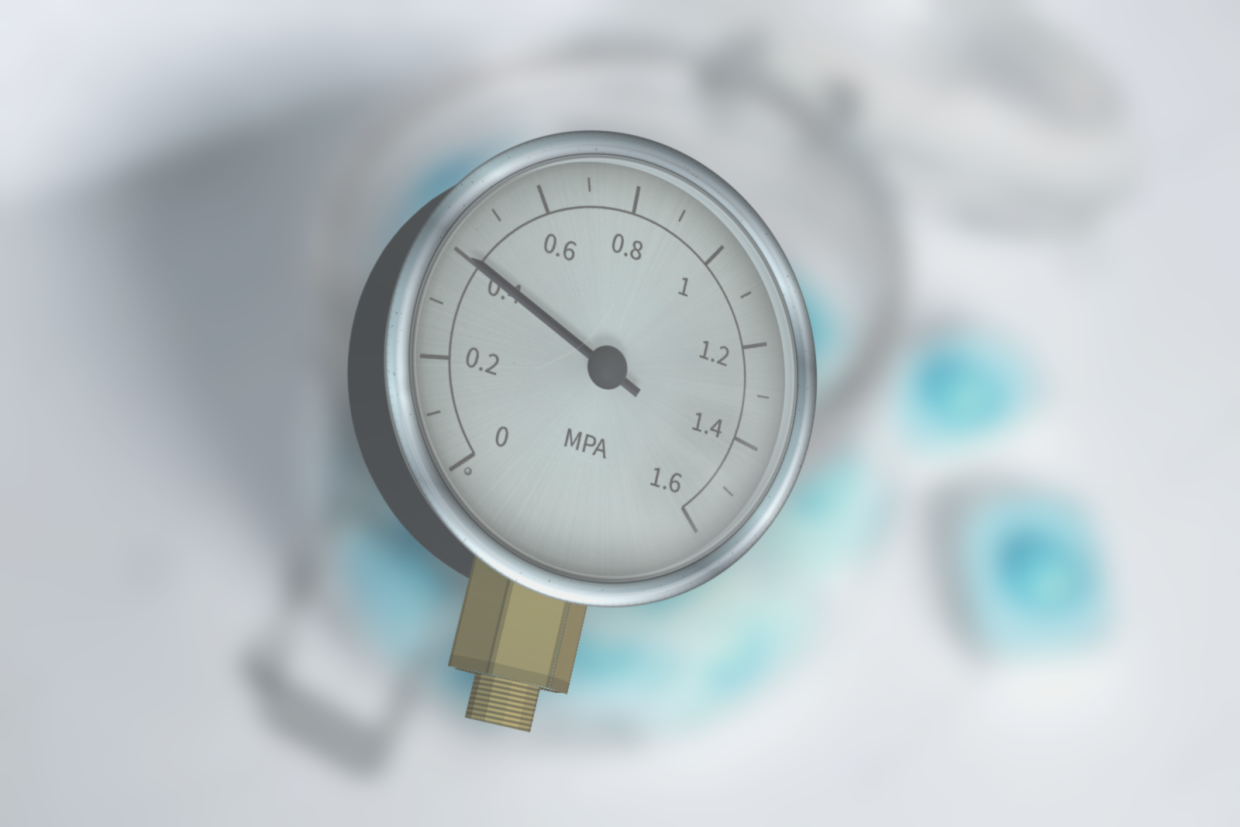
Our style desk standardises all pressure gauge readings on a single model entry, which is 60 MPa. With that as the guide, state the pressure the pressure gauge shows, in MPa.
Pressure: 0.4 MPa
